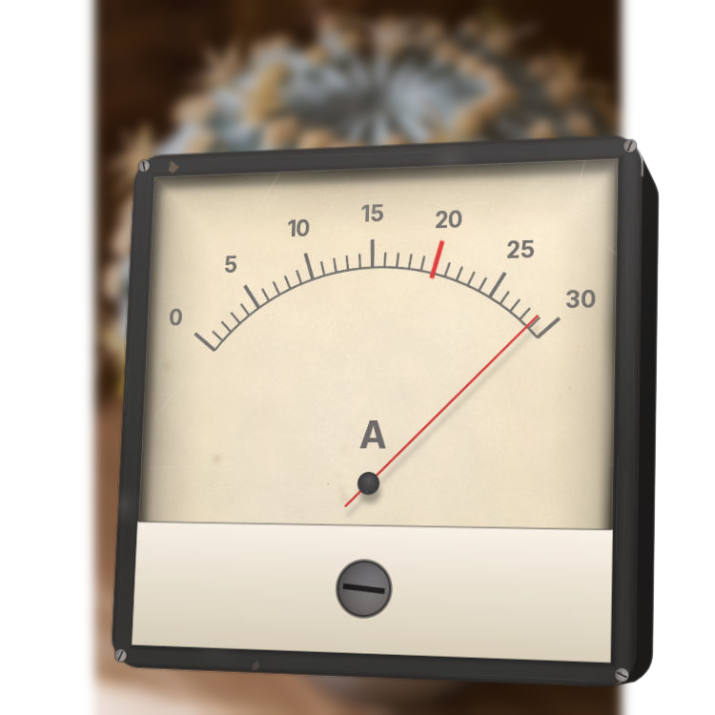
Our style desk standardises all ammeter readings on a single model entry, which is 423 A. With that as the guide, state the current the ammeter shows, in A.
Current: 29 A
